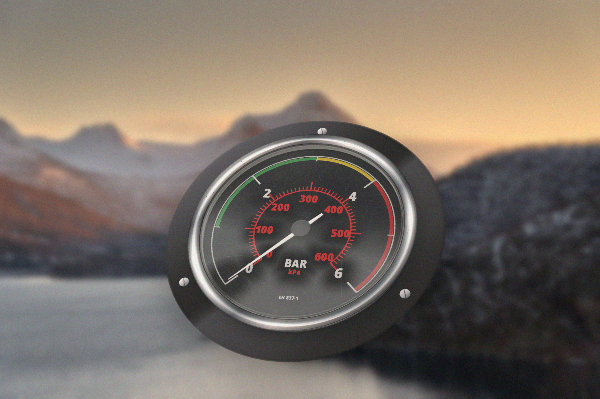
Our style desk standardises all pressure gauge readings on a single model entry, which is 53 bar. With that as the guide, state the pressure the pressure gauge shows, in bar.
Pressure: 0 bar
